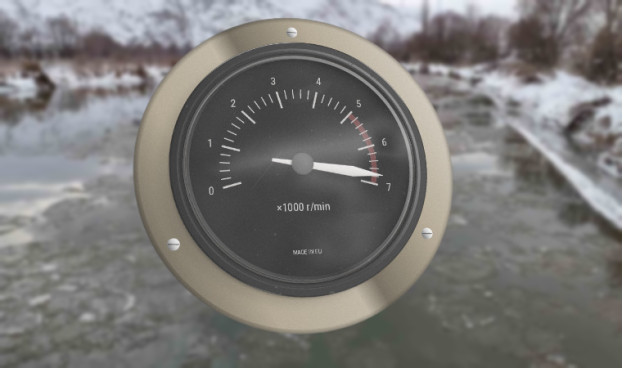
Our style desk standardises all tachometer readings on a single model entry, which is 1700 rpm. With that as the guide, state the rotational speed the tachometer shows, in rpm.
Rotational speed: 6800 rpm
